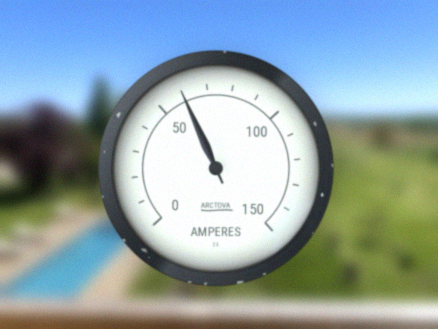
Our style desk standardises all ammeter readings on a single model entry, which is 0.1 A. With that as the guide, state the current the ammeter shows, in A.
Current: 60 A
